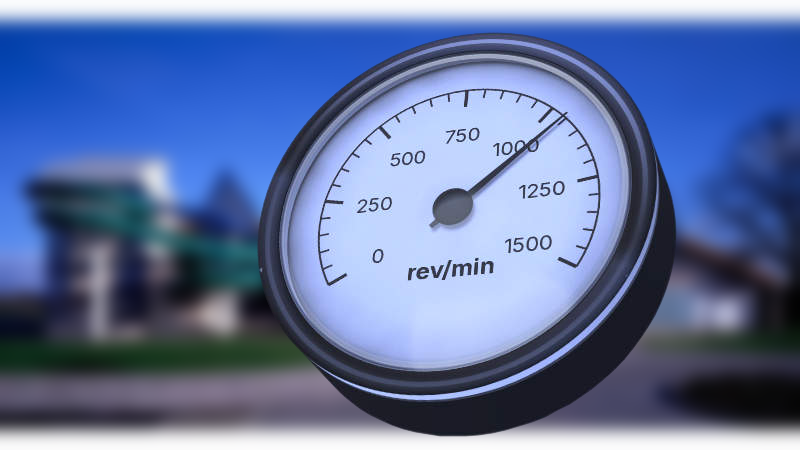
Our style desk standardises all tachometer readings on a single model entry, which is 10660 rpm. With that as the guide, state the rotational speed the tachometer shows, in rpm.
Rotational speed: 1050 rpm
